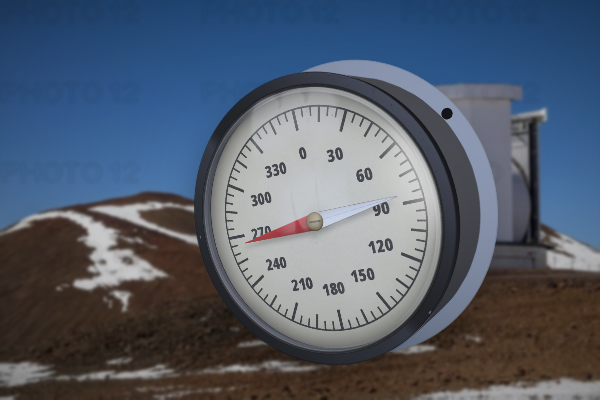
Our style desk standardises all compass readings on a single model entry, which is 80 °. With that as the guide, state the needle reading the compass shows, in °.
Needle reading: 265 °
